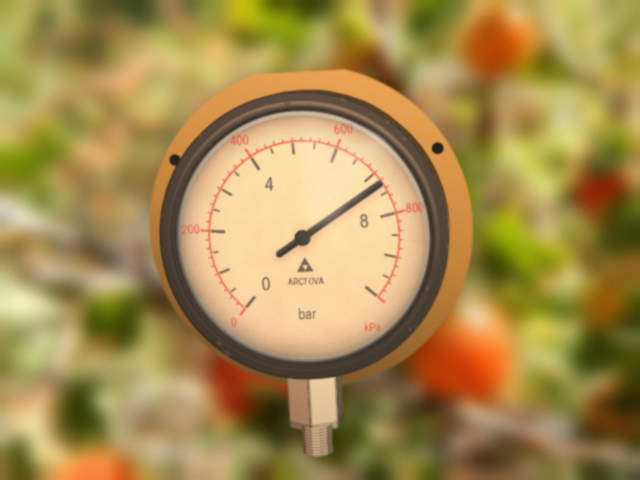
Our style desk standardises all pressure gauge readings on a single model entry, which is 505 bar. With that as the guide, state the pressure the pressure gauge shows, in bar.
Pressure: 7.25 bar
